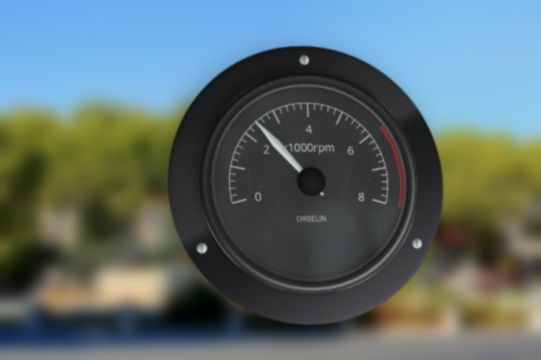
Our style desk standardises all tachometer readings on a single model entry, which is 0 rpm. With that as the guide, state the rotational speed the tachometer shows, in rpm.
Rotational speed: 2400 rpm
